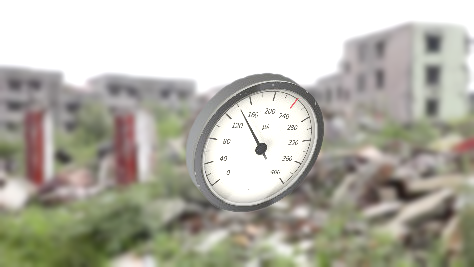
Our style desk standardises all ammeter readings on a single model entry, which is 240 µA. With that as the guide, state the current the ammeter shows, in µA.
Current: 140 µA
